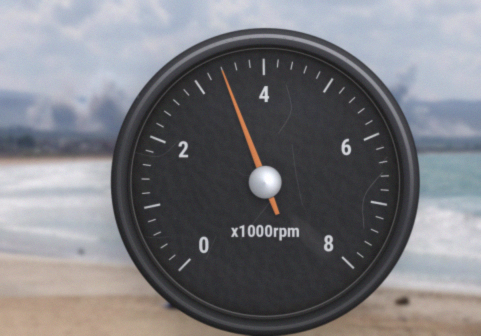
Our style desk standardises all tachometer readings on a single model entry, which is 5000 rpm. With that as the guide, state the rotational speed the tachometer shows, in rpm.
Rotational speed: 3400 rpm
